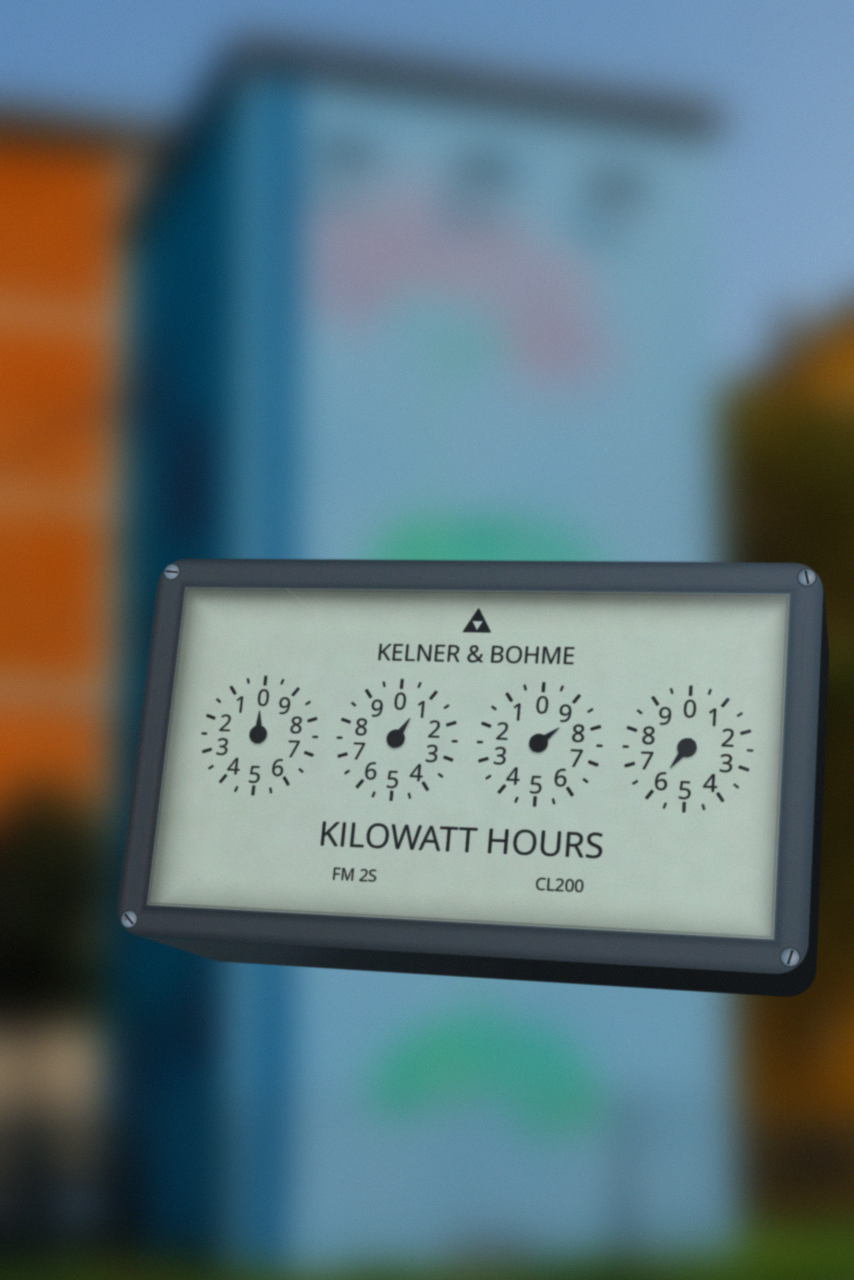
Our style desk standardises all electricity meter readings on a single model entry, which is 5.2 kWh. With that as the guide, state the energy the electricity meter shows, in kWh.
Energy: 86 kWh
